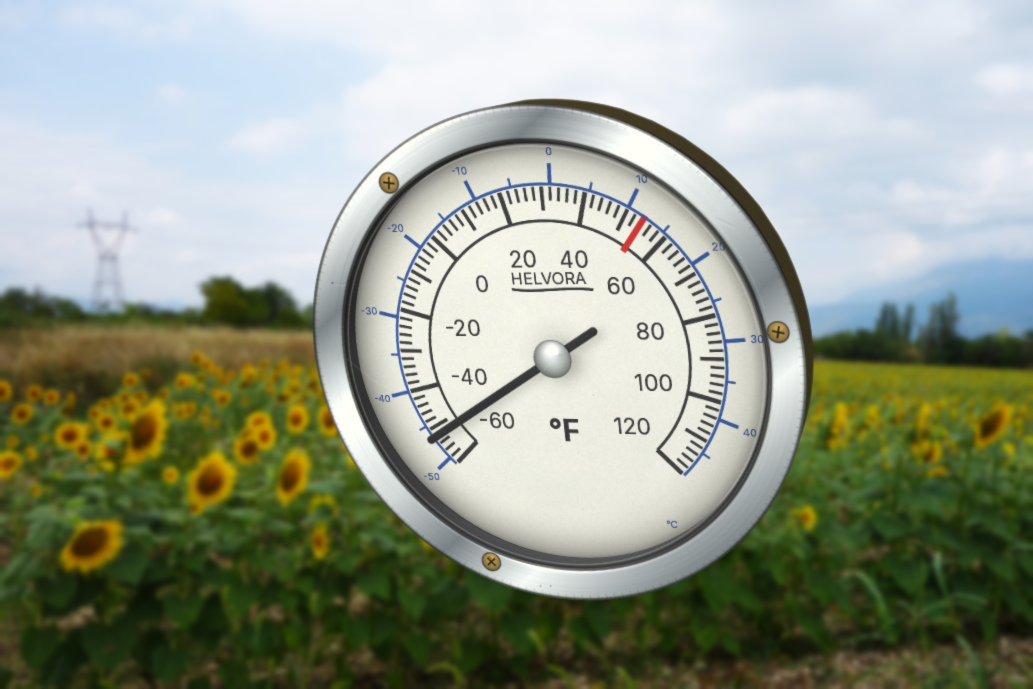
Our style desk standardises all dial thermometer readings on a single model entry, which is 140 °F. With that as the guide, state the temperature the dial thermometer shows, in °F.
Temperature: -52 °F
